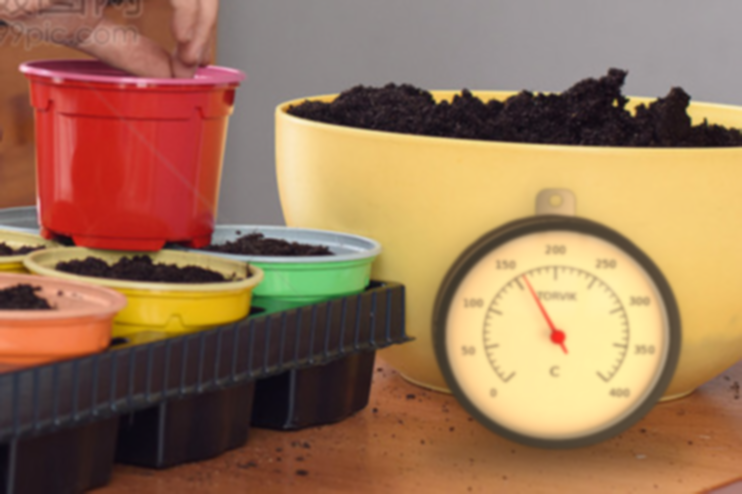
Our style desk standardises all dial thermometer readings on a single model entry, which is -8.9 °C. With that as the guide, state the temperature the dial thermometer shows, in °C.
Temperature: 160 °C
